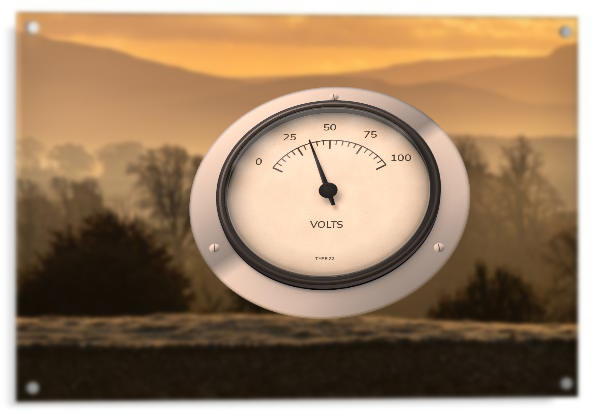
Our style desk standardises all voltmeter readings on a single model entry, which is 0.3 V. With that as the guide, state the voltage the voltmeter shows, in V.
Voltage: 35 V
